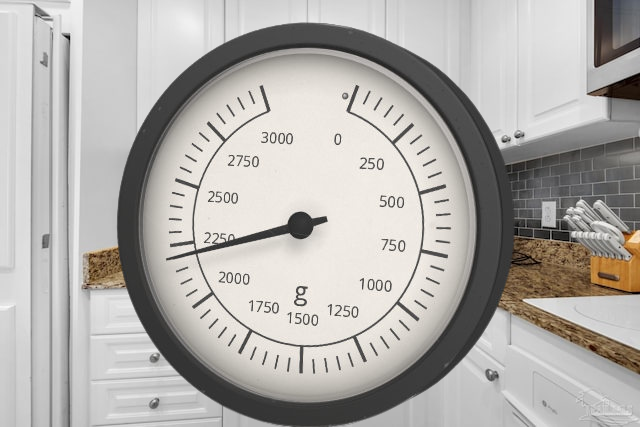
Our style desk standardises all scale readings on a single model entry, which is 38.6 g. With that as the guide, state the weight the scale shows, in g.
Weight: 2200 g
